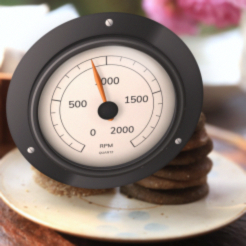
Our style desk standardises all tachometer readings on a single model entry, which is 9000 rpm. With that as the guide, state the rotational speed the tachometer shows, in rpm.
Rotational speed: 900 rpm
